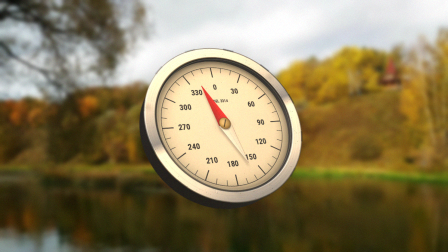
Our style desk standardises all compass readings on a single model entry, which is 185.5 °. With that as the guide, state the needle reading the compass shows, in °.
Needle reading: 340 °
